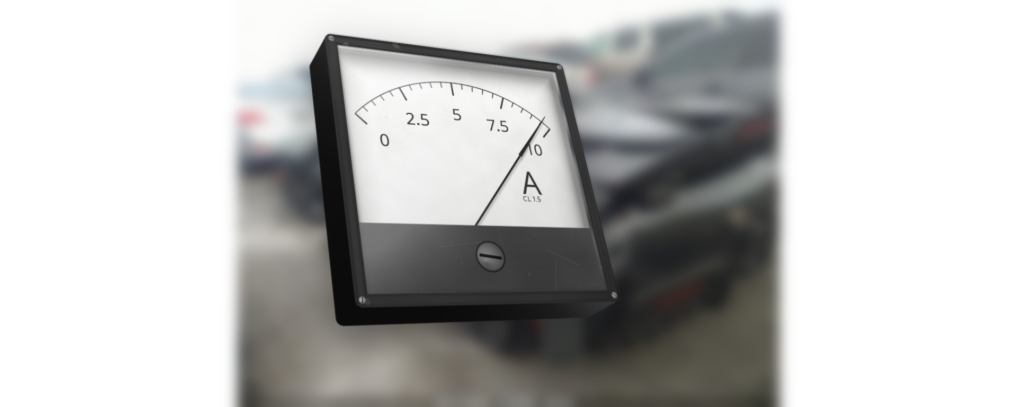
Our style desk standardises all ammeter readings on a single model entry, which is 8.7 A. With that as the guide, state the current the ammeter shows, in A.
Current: 9.5 A
